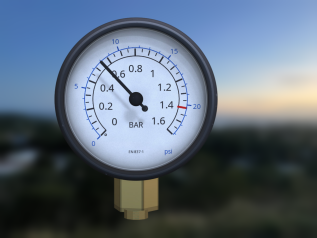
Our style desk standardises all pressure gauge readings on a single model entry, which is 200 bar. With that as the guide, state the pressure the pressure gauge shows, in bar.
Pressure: 0.55 bar
